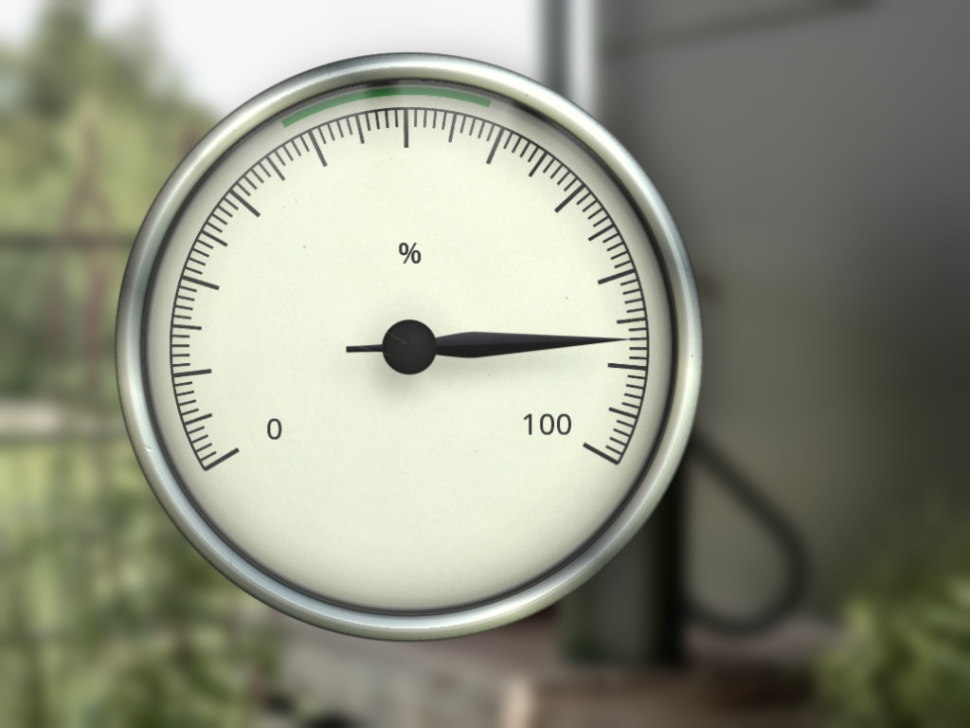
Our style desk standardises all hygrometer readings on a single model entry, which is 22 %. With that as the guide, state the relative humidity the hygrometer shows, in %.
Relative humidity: 87 %
